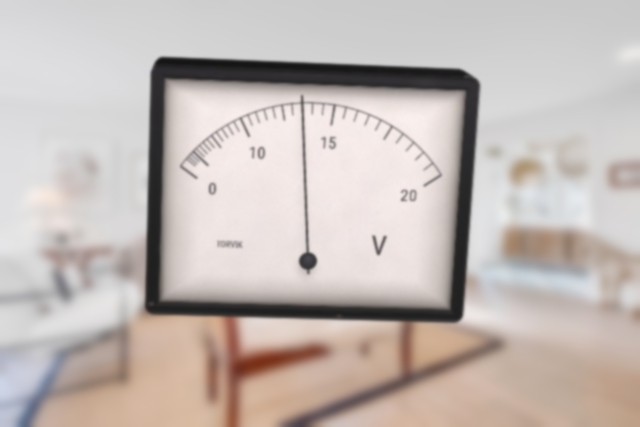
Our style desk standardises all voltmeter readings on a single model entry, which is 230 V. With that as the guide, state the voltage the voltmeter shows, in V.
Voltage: 13.5 V
